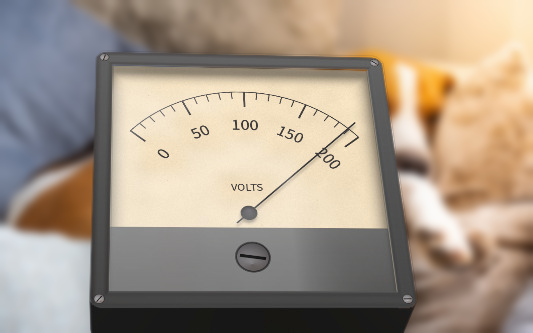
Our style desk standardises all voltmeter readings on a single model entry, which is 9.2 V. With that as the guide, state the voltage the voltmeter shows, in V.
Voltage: 190 V
